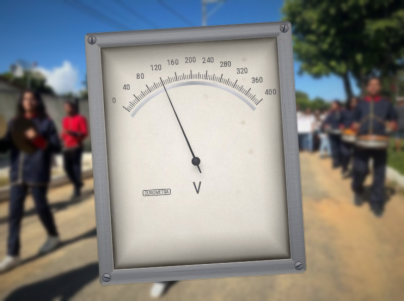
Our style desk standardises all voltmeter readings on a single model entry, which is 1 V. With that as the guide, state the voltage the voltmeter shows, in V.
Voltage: 120 V
